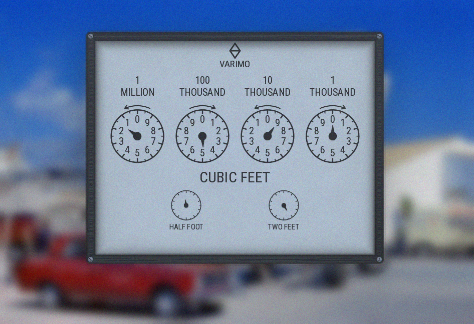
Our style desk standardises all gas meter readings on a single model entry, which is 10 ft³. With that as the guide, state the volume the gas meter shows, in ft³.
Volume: 149000 ft³
